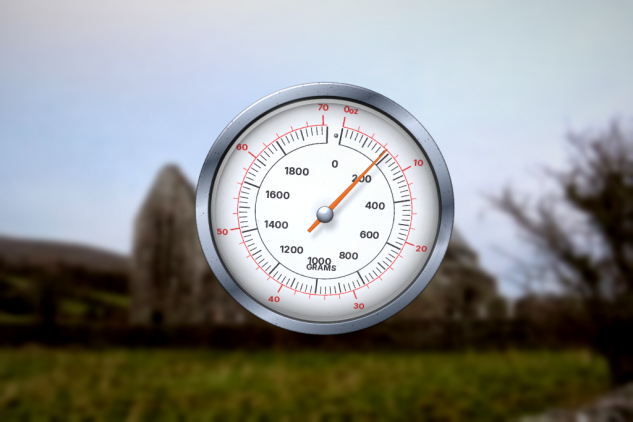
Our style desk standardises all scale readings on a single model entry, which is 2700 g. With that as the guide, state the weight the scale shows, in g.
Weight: 180 g
